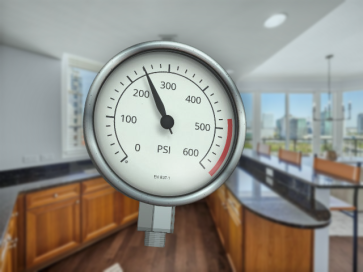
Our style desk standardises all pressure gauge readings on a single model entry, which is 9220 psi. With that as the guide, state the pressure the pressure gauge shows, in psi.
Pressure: 240 psi
